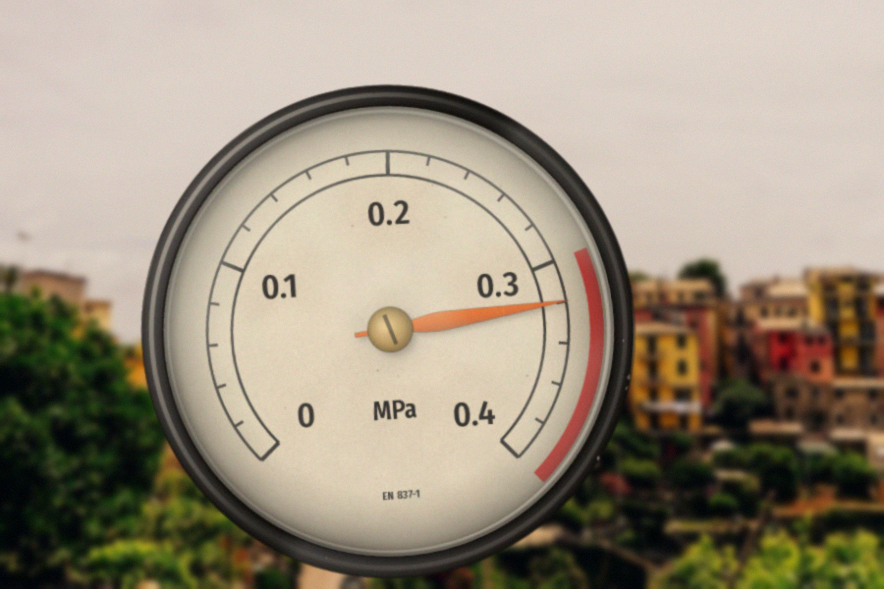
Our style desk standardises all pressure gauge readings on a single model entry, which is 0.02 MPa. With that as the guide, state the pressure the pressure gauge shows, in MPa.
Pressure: 0.32 MPa
